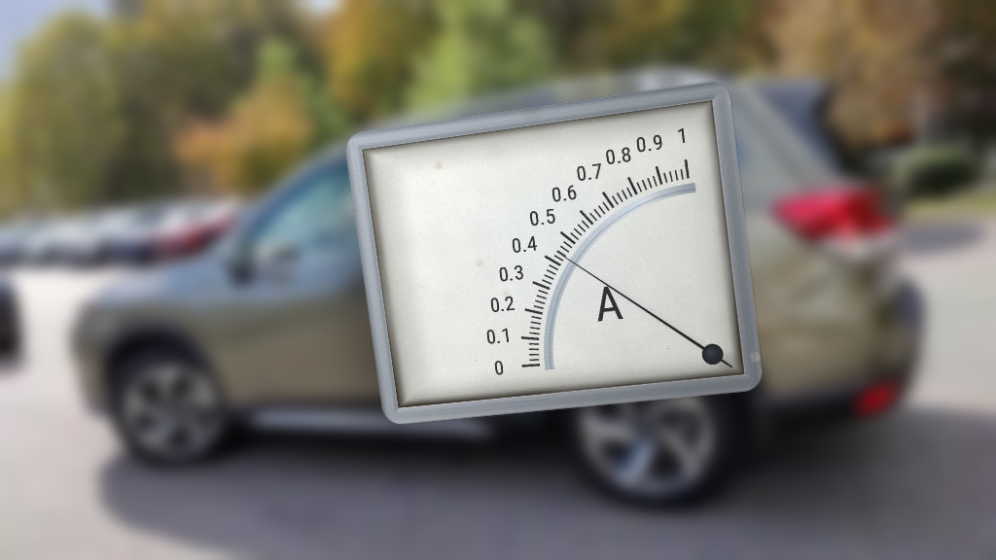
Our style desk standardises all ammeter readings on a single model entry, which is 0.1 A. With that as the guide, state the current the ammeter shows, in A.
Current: 0.44 A
